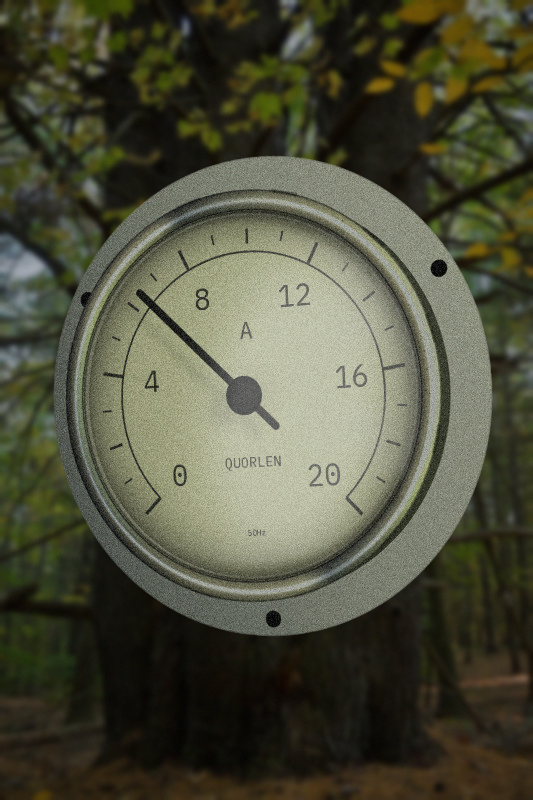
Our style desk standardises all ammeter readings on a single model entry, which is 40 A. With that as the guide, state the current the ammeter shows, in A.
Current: 6.5 A
